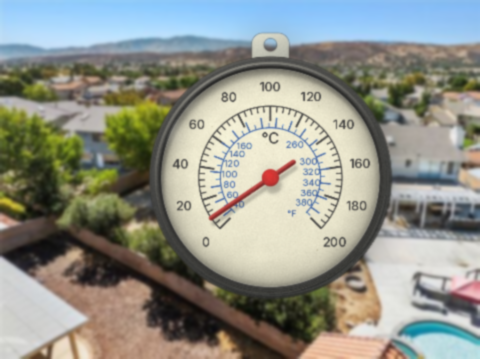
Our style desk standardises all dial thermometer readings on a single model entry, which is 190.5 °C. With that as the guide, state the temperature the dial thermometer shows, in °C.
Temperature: 8 °C
